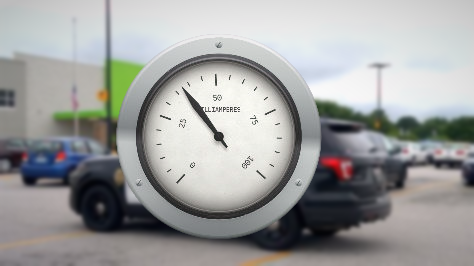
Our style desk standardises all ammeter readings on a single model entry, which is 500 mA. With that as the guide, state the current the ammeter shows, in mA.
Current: 37.5 mA
